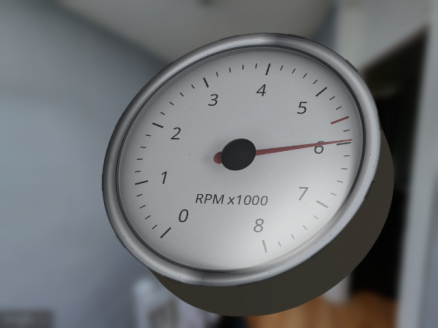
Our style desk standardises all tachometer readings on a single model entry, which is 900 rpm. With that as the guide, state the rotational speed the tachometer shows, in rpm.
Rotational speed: 6000 rpm
